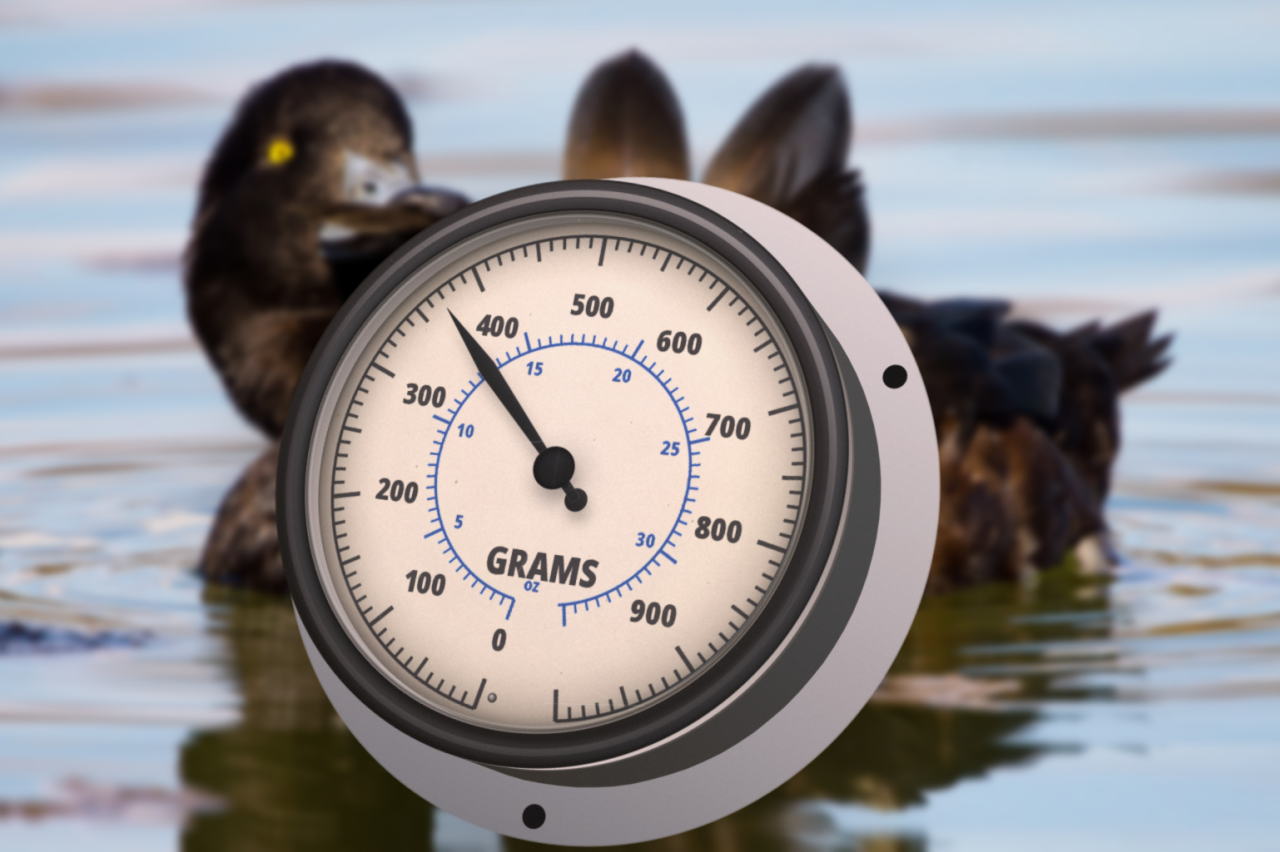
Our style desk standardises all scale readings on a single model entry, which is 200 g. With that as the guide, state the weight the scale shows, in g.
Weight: 370 g
